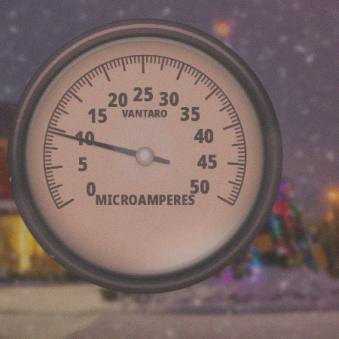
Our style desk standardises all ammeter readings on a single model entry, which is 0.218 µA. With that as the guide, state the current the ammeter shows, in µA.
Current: 9.5 µA
